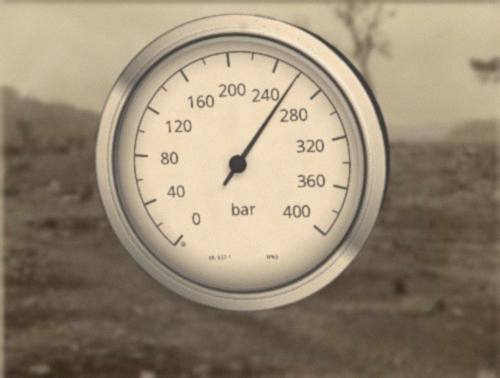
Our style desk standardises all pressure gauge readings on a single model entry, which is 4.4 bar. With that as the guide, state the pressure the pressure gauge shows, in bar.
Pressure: 260 bar
